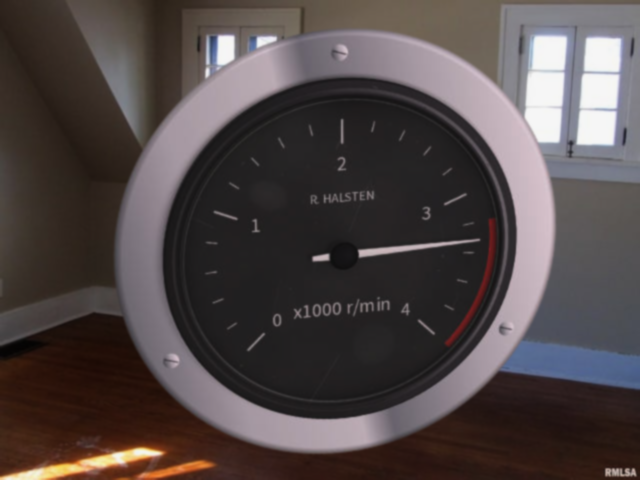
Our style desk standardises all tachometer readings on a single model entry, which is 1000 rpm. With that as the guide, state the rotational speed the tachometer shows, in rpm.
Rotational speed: 3300 rpm
